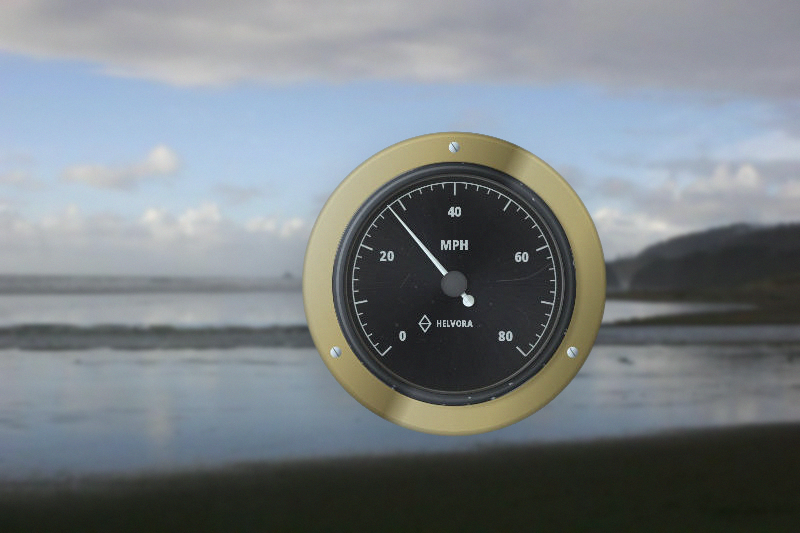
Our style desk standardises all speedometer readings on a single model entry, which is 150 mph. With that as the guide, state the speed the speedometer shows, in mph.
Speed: 28 mph
